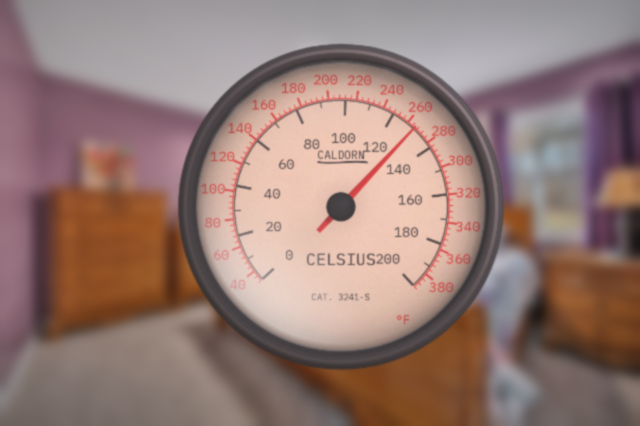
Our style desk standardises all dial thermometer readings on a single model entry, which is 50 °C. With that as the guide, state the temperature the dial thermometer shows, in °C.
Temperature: 130 °C
